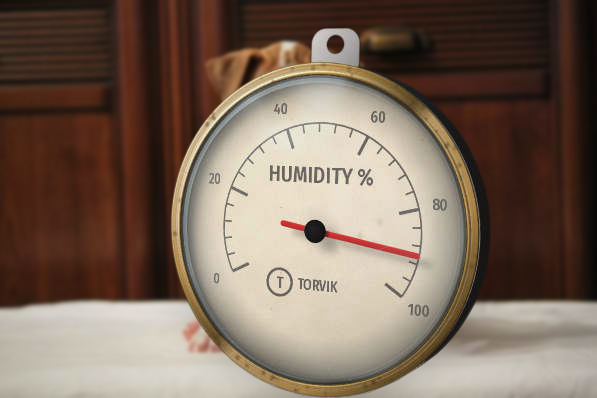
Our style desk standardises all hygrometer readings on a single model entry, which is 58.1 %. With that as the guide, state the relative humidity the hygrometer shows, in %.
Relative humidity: 90 %
